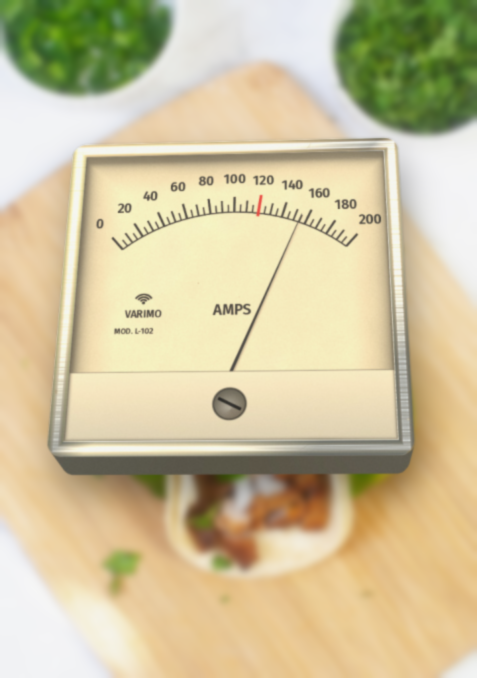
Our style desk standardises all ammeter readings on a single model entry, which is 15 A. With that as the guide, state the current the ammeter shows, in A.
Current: 155 A
